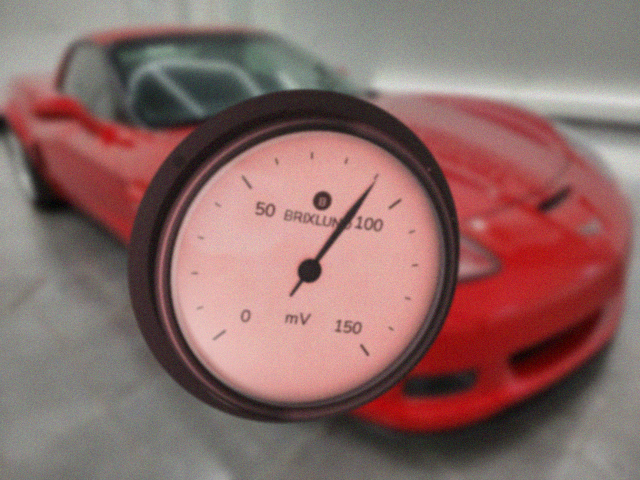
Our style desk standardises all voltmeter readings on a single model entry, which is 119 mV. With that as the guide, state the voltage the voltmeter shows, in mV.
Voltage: 90 mV
